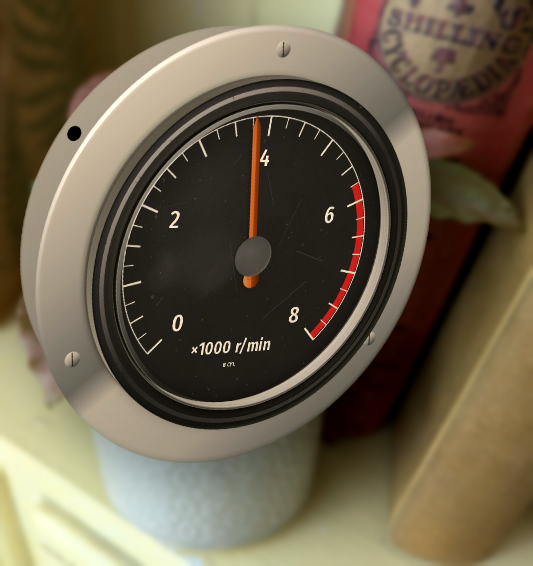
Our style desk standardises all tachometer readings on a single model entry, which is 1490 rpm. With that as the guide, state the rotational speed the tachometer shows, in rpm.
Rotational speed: 3750 rpm
